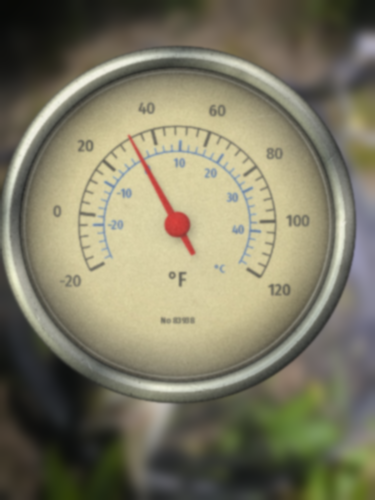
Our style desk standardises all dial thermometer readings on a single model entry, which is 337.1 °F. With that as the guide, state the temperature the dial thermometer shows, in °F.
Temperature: 32 °F
